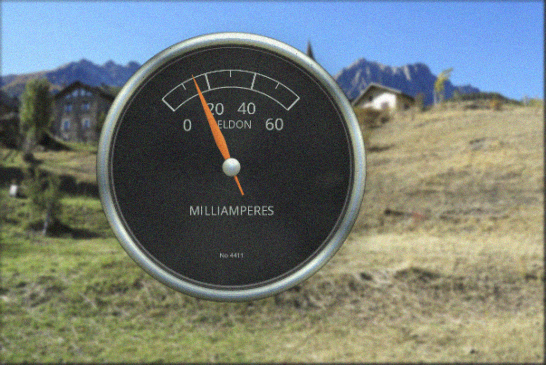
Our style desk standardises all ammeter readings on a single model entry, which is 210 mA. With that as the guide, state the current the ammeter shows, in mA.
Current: 15 mA
